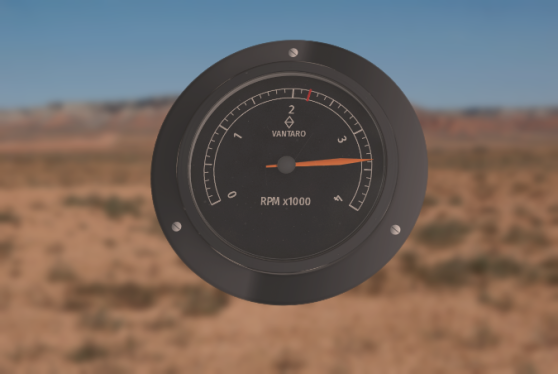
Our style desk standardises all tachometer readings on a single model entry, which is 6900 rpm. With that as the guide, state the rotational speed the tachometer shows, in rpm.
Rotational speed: 3400 rpm
